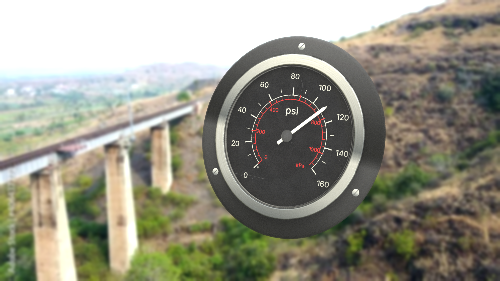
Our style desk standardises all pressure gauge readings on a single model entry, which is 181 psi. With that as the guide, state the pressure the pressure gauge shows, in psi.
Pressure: 110 psi
